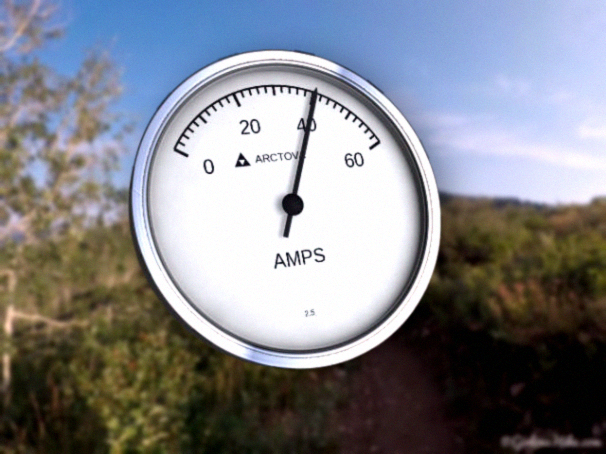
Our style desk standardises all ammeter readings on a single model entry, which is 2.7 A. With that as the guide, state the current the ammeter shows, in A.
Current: 40 A
